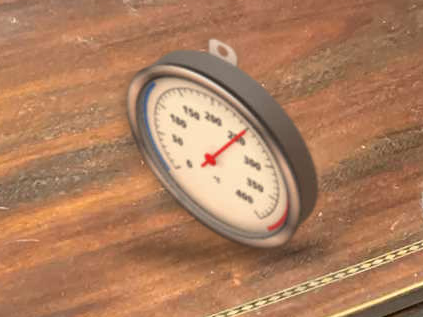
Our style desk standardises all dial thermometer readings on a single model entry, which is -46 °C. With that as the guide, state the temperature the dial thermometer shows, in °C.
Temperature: 250 °C
